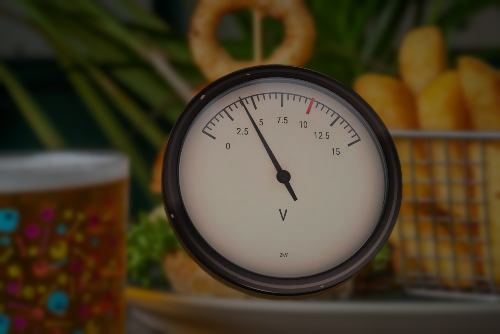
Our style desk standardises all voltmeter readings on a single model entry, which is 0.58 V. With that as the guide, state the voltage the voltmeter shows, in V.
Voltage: 4 V
